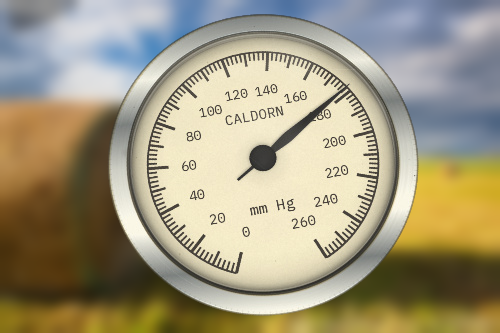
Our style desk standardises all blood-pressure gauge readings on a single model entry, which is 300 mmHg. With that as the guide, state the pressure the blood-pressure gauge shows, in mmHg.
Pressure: 178 mmHg
